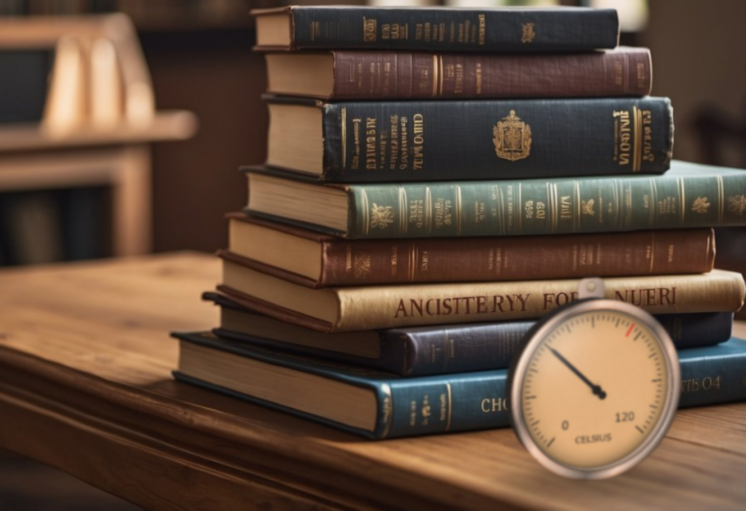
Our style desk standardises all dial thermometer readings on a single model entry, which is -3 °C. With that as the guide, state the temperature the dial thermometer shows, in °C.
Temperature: 40 °C
